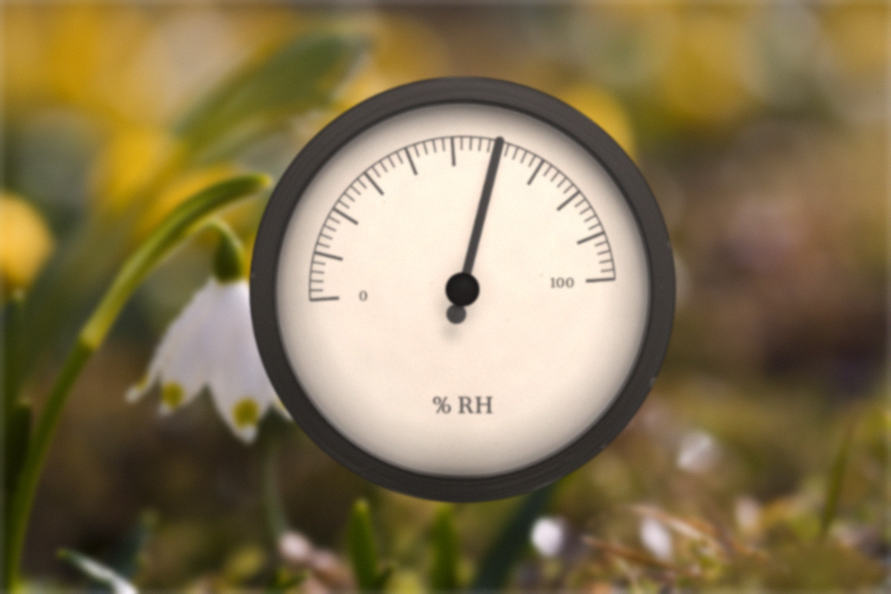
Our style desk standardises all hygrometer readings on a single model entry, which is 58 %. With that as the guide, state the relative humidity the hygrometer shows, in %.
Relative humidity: 60 %
